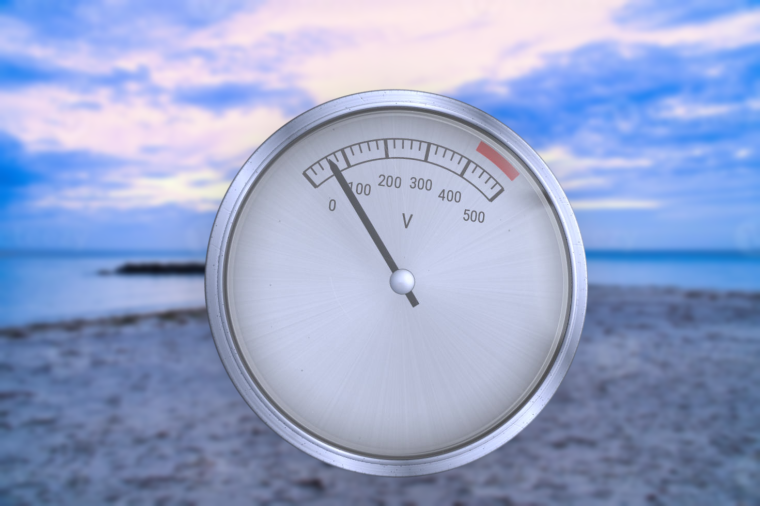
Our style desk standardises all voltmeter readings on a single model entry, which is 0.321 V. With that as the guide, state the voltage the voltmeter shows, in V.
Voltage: 60 V
